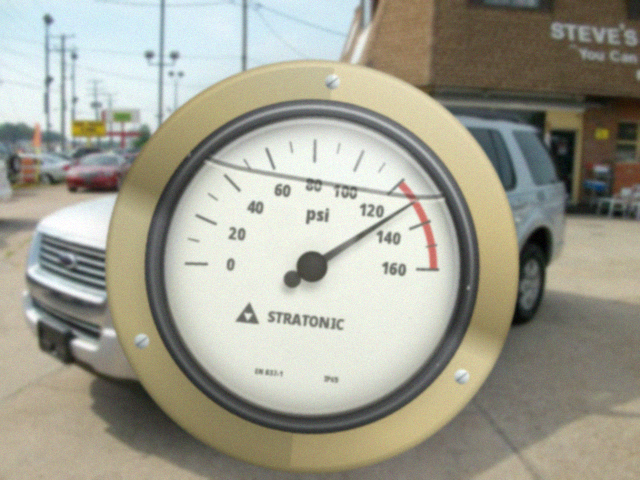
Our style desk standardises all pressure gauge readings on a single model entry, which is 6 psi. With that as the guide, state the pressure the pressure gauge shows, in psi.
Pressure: 130 psi
